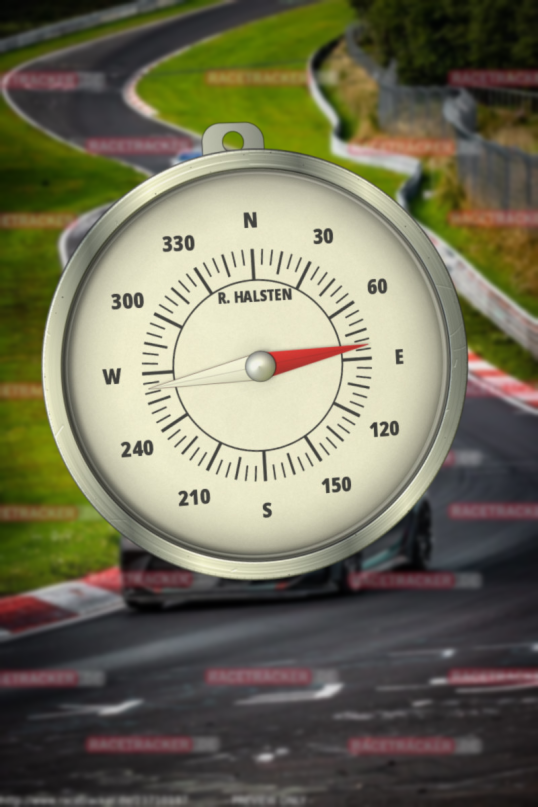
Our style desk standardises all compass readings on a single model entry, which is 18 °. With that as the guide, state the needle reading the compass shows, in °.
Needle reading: 82.5 °
